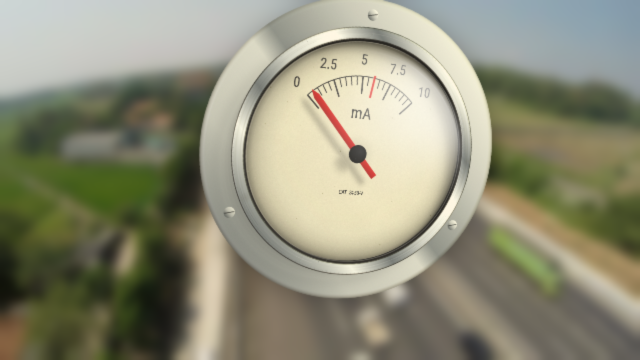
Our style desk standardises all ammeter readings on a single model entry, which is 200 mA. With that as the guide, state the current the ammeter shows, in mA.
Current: 0.5 mA
